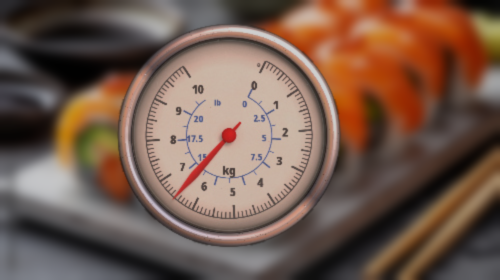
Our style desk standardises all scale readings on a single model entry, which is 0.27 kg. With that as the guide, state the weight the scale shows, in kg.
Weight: 6.5 kg
